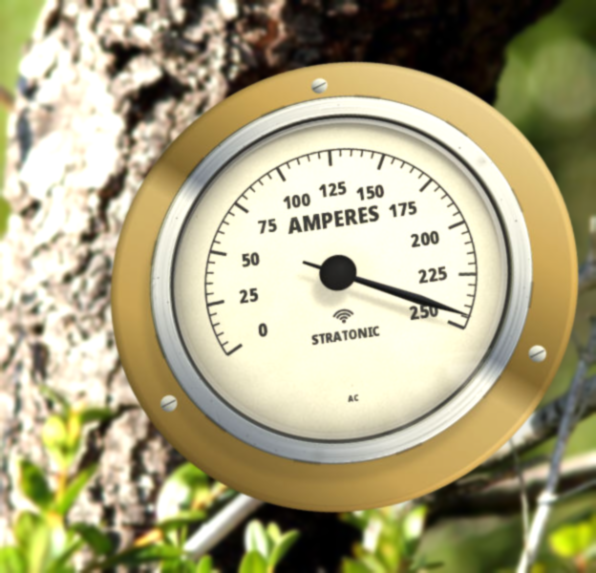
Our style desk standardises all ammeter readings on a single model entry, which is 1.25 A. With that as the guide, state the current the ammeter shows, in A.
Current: 245 A
